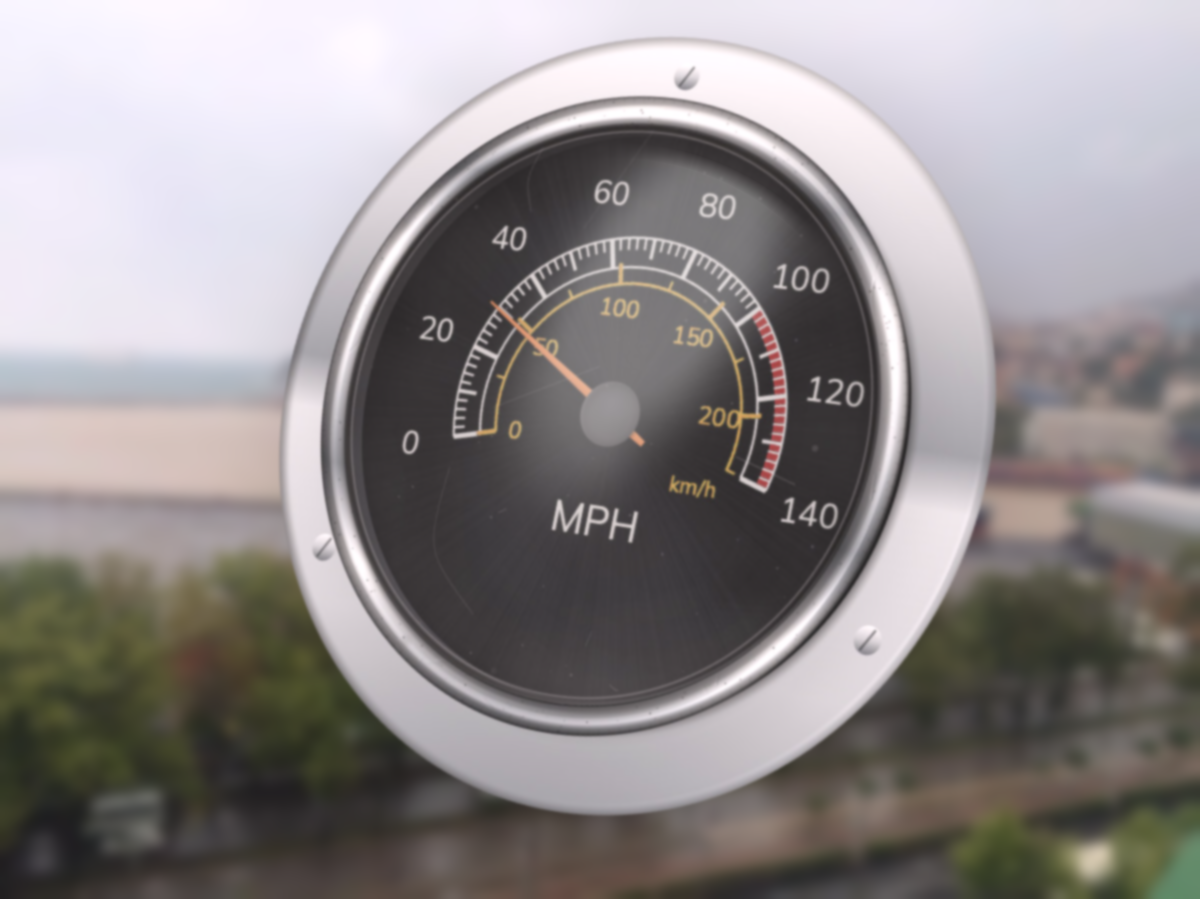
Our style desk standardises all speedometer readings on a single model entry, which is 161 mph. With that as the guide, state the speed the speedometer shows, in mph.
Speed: 30 mph
